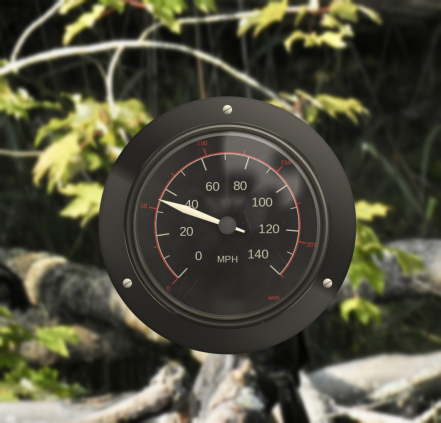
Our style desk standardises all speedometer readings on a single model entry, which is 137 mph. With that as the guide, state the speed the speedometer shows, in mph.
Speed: 35 mph
